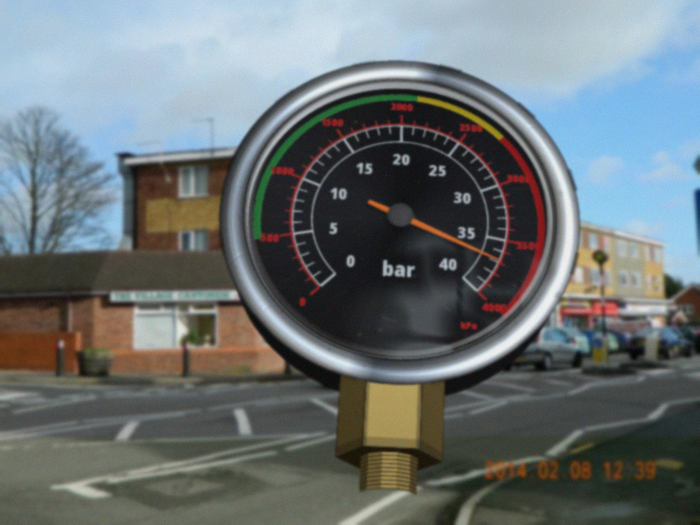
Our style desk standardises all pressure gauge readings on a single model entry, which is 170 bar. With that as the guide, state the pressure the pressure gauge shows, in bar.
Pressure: 37 bar
